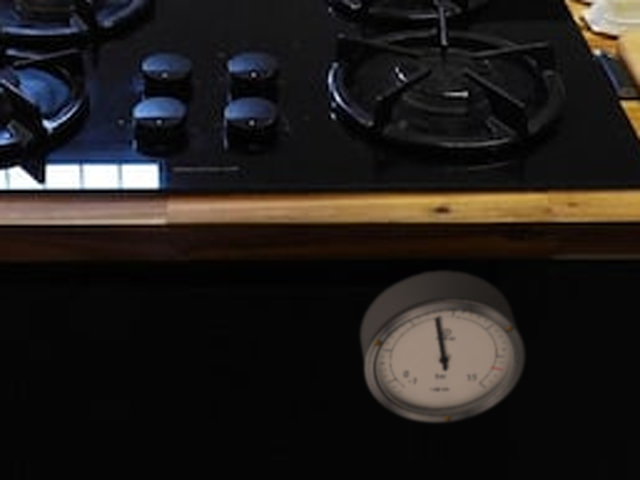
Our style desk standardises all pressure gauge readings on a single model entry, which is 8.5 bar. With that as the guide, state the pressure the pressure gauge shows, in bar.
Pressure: 6.5 bar
